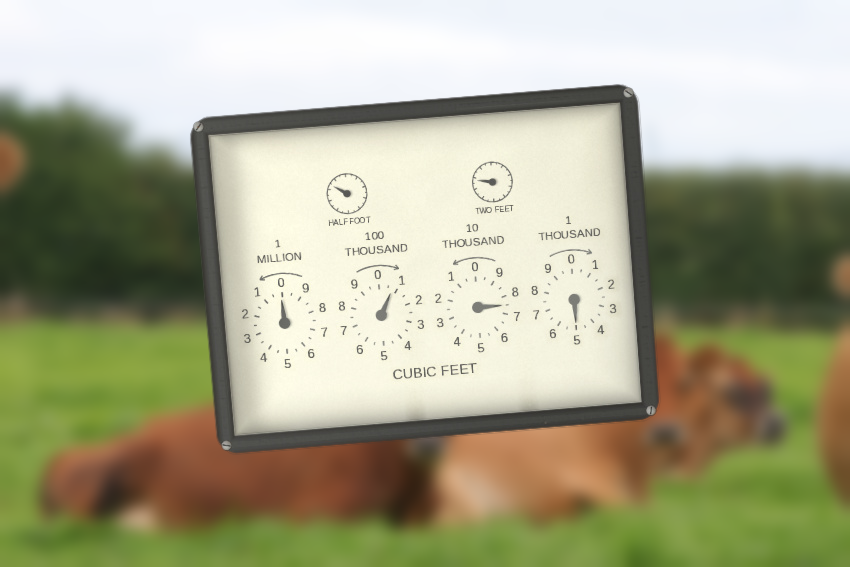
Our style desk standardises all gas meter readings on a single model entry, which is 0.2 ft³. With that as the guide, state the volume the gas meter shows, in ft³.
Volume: 7500 ft³
